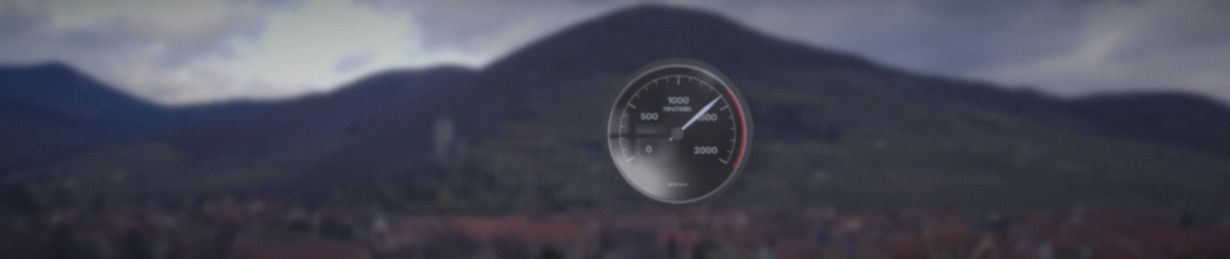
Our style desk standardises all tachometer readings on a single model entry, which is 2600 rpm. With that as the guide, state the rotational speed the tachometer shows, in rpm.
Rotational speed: 1400 rpm
